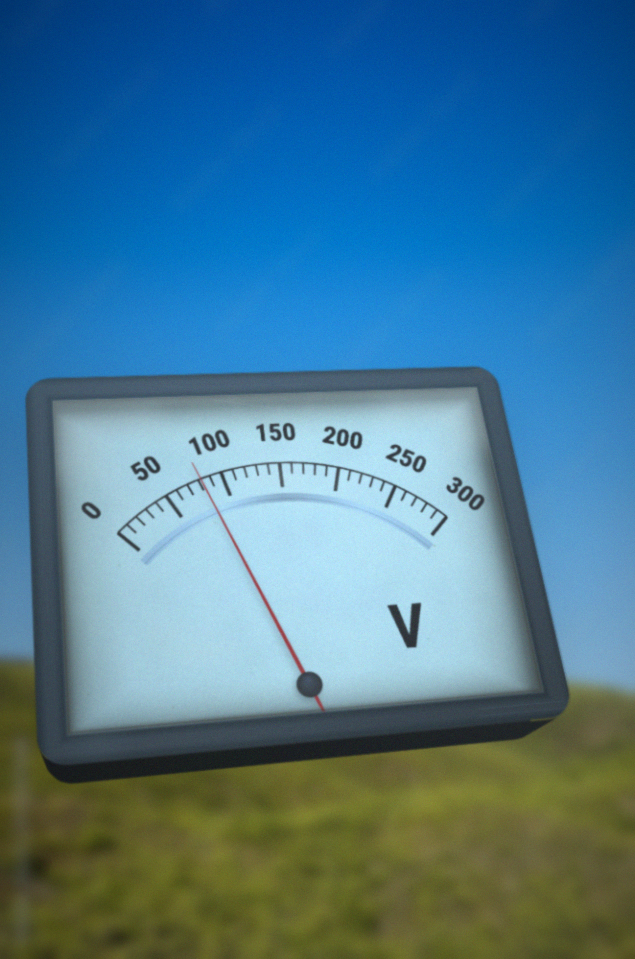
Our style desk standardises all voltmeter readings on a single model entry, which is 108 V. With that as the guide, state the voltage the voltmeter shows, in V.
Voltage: 80 V
